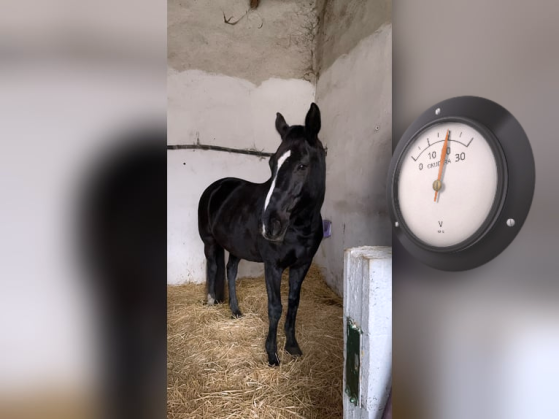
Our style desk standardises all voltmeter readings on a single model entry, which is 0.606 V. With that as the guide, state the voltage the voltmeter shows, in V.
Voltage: 20 V
